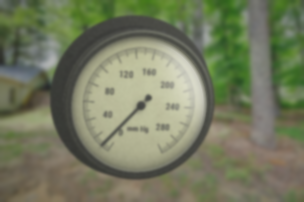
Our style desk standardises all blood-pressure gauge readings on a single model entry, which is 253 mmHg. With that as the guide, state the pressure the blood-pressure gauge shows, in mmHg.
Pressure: 10 mmHg
